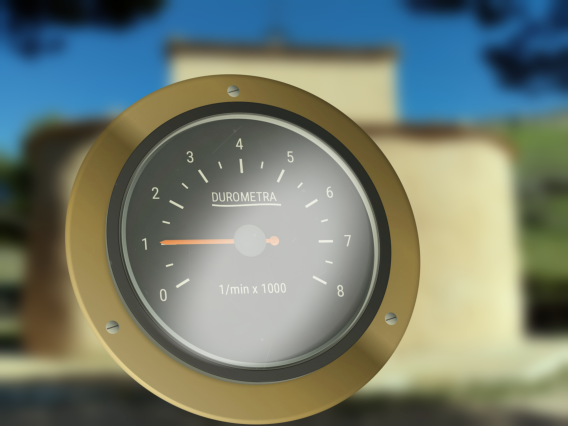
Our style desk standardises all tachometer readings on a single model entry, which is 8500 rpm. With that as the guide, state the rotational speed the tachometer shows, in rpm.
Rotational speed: 1000 rpm
